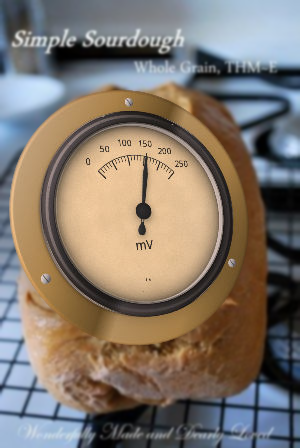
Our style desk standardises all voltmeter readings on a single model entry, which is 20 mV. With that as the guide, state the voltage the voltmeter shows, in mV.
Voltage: 150 mV
